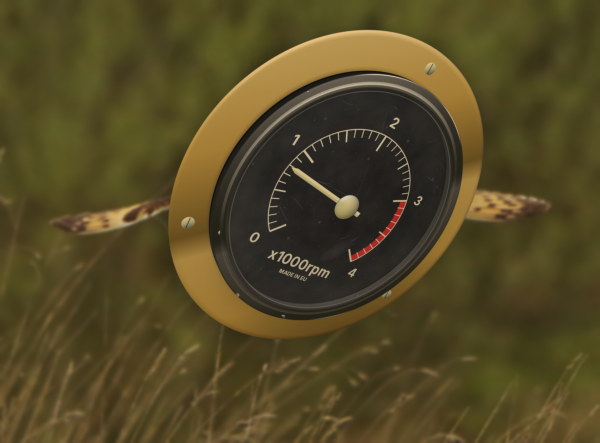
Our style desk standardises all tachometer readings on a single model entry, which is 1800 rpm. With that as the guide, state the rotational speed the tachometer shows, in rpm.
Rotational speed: 800 rpm
